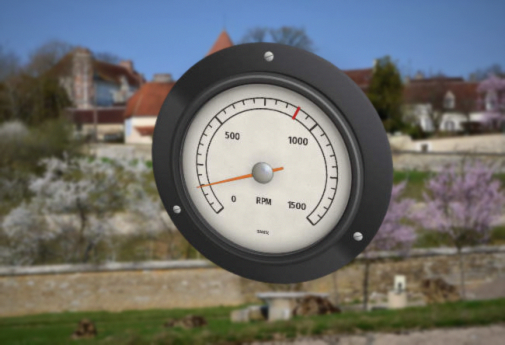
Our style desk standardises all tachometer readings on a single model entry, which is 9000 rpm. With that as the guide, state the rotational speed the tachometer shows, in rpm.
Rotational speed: 150 rpm
